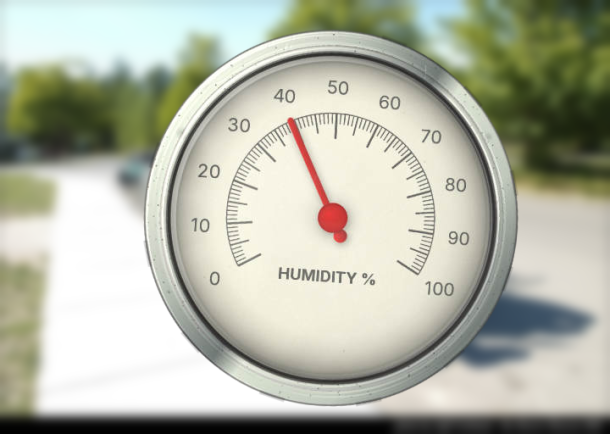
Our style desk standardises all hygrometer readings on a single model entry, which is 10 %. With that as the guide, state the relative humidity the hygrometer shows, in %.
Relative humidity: 39 %
